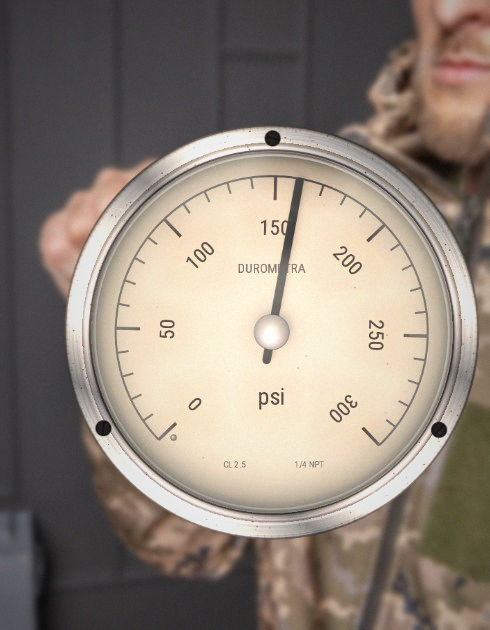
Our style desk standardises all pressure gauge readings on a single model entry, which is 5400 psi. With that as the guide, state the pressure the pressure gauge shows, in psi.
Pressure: 160 psi
